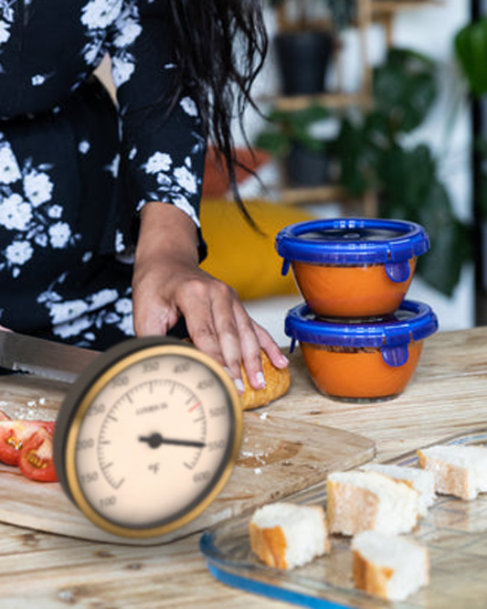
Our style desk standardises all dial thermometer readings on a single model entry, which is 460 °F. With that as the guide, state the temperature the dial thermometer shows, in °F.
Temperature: 550 °F
